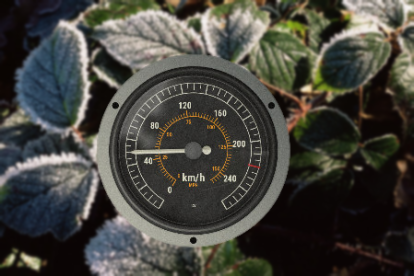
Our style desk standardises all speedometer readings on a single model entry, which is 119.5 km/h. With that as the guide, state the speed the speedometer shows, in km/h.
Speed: 50 km/h
